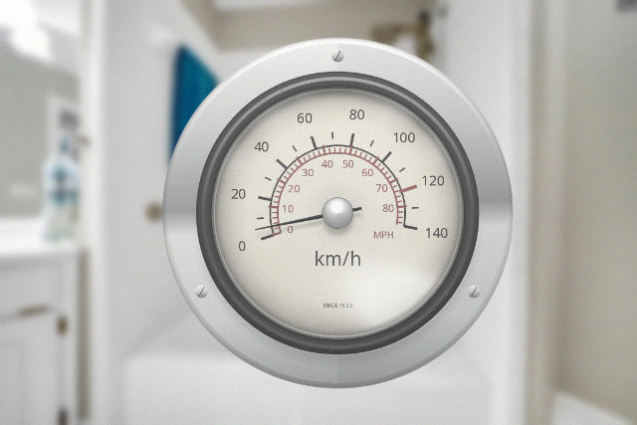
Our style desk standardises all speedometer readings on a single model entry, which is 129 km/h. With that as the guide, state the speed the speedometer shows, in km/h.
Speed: 5 km/h
